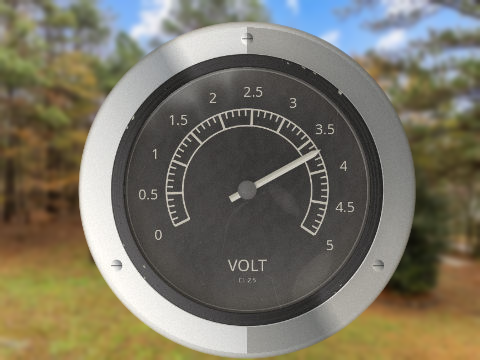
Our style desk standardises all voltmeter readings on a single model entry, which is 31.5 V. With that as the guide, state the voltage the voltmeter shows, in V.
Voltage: 3.7 V
